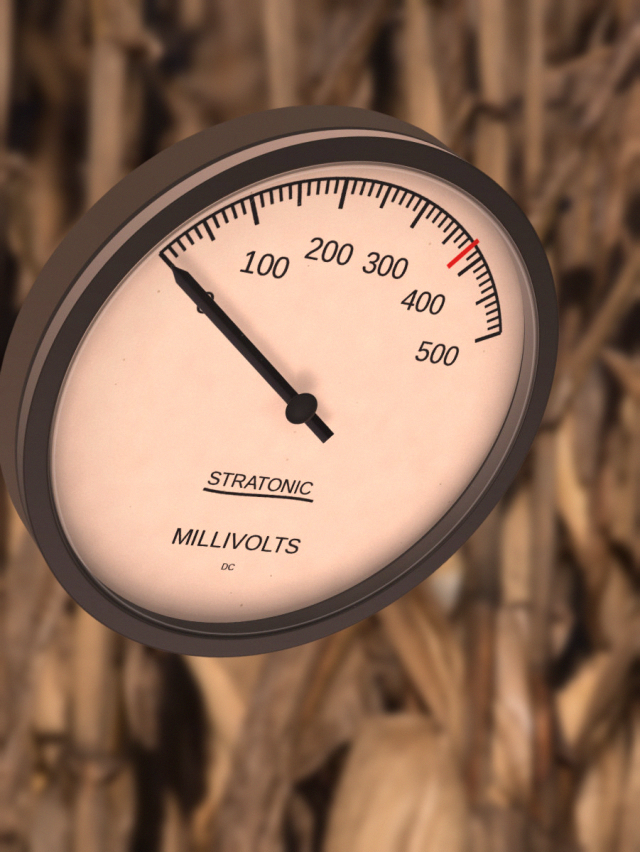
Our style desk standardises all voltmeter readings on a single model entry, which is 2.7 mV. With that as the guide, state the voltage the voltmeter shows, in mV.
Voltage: 0 mV
